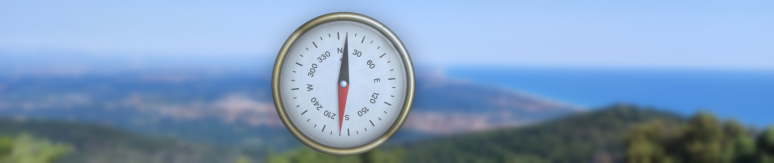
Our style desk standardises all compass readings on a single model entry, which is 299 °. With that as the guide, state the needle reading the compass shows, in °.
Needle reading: 190 °
